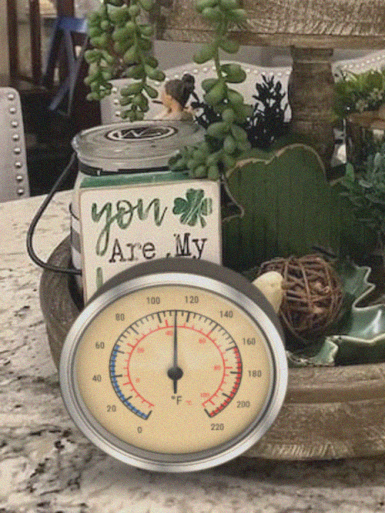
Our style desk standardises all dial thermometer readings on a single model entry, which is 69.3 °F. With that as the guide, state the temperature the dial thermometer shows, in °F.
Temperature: 112 °F
